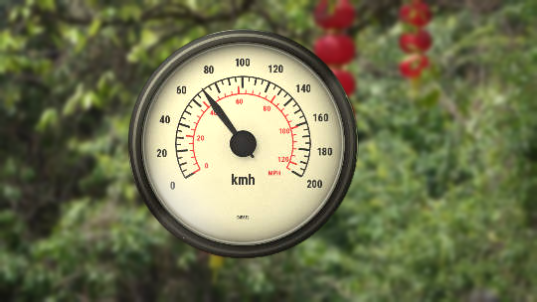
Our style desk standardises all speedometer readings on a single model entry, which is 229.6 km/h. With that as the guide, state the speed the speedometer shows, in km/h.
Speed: 70 km/h
